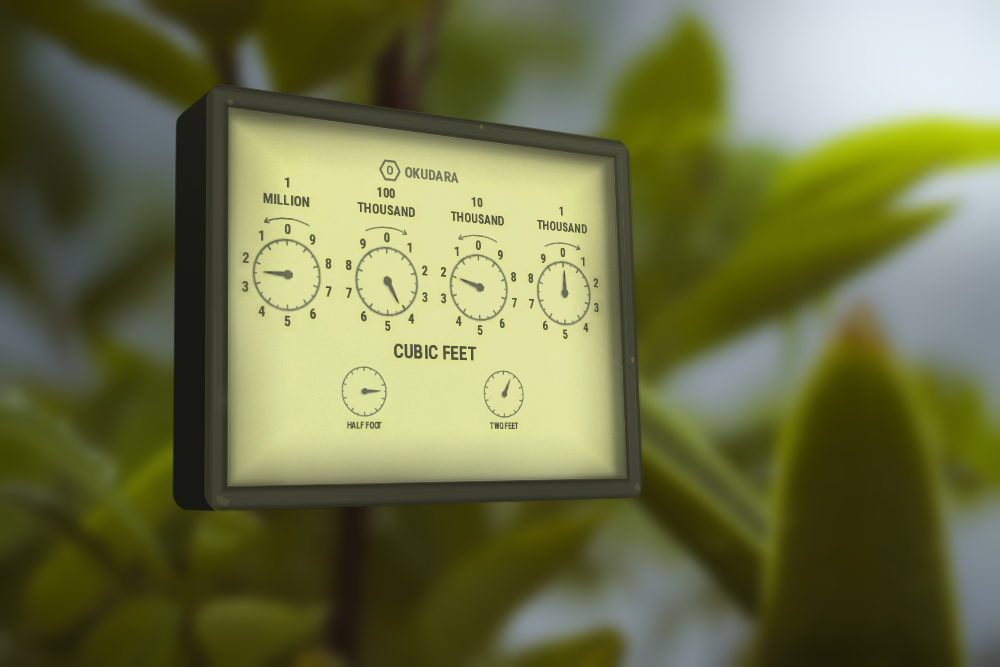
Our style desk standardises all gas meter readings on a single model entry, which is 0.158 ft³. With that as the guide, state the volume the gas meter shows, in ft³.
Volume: 242000 ft³
